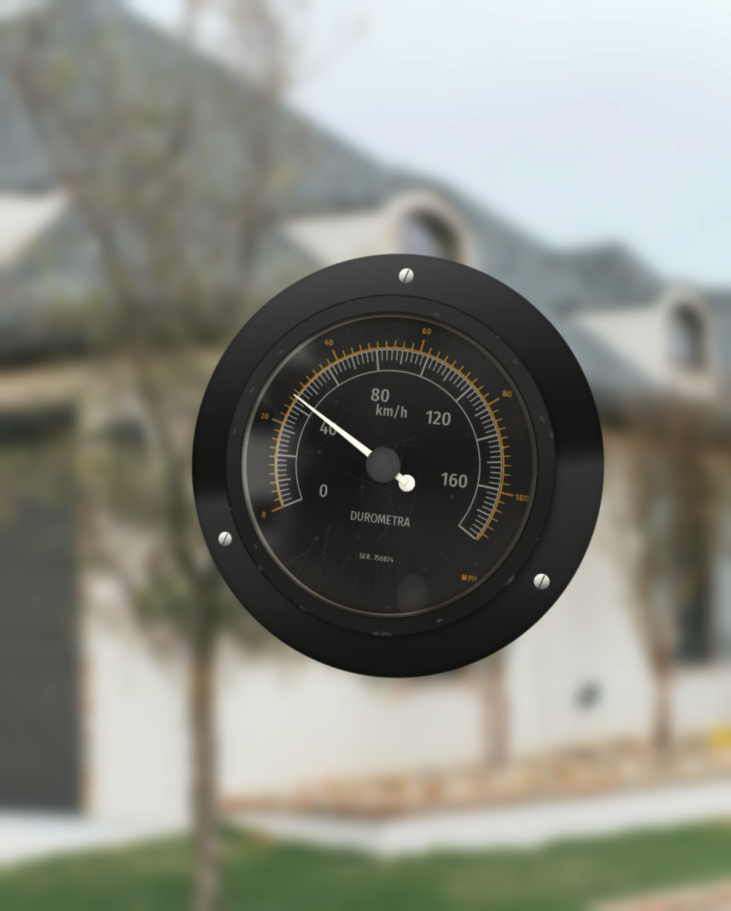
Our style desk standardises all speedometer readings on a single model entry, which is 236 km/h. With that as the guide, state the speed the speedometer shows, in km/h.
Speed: 44 km/h
